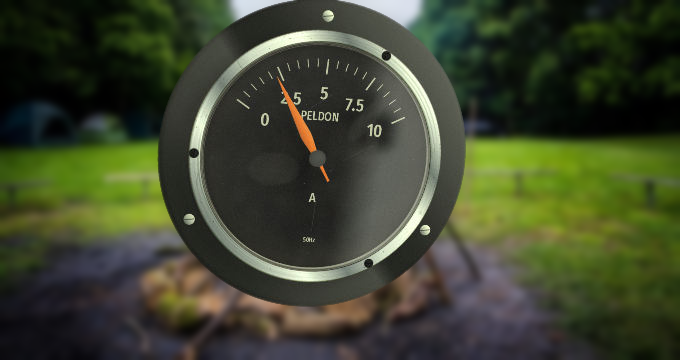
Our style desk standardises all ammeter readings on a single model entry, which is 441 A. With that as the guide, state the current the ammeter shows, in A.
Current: 2.25 A
